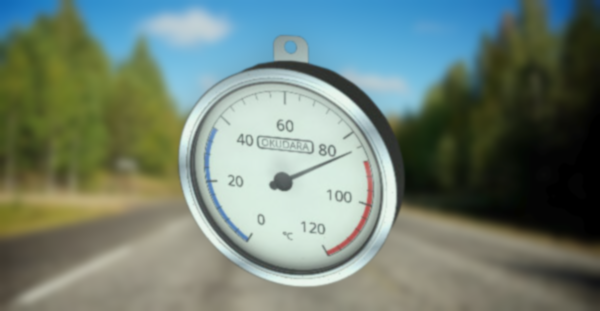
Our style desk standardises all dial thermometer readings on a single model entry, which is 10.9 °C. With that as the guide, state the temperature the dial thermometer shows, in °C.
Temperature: 84 °C
